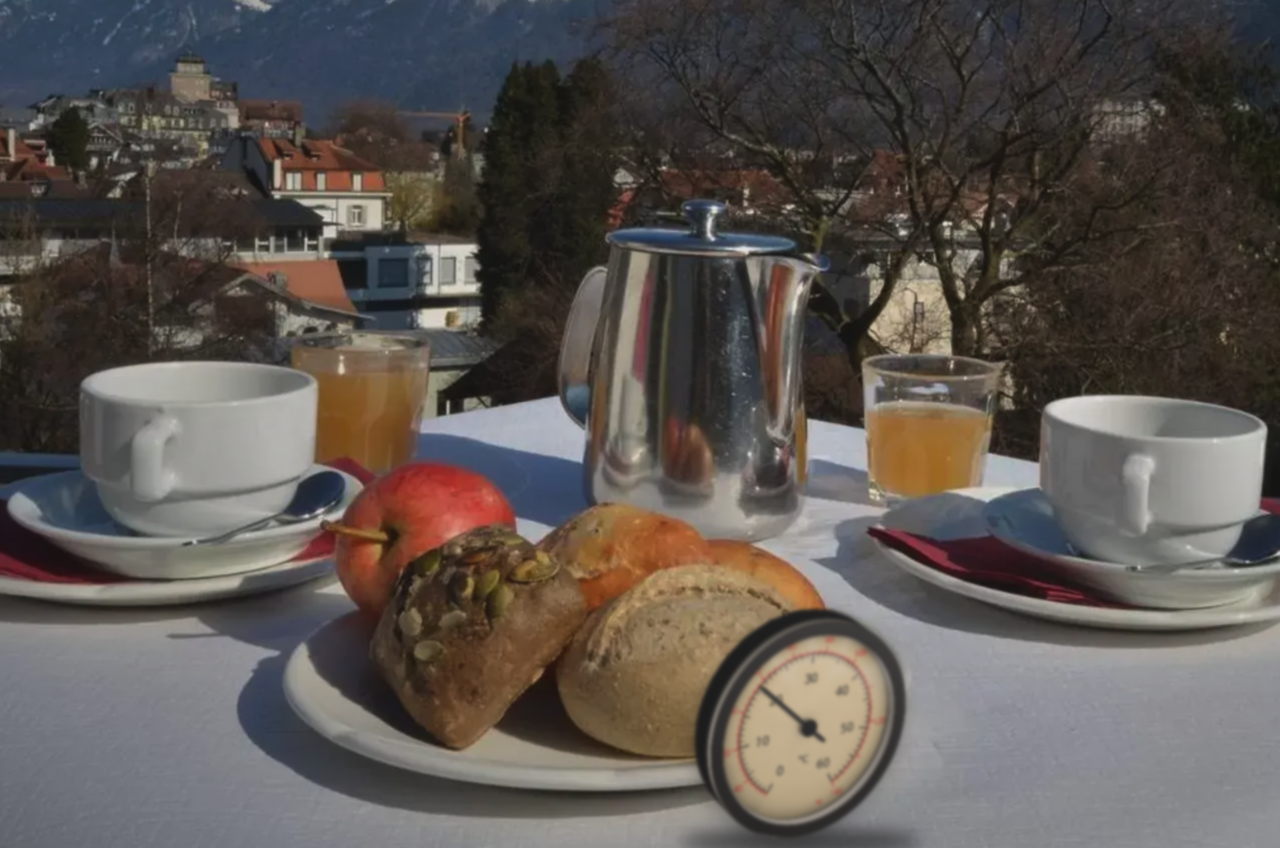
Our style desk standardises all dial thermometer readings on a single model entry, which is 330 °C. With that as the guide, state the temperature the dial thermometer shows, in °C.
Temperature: 20 °C
